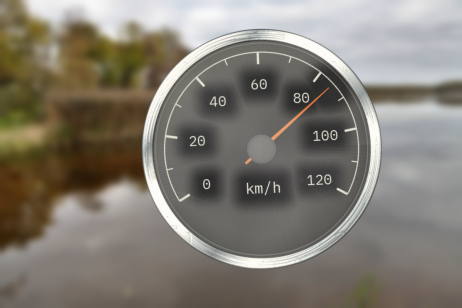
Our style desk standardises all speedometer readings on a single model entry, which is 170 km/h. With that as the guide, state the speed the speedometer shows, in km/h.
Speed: 85 km/h
